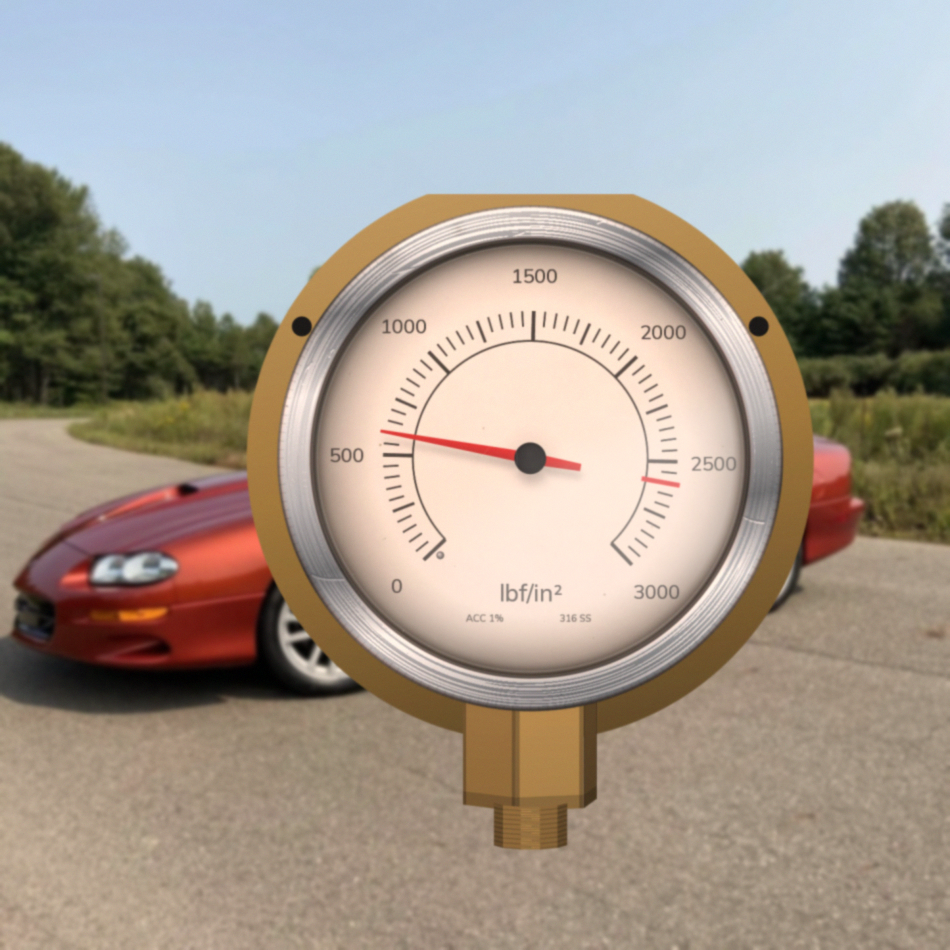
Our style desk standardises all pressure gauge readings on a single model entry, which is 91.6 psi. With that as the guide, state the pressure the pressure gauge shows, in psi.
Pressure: 600 psi
